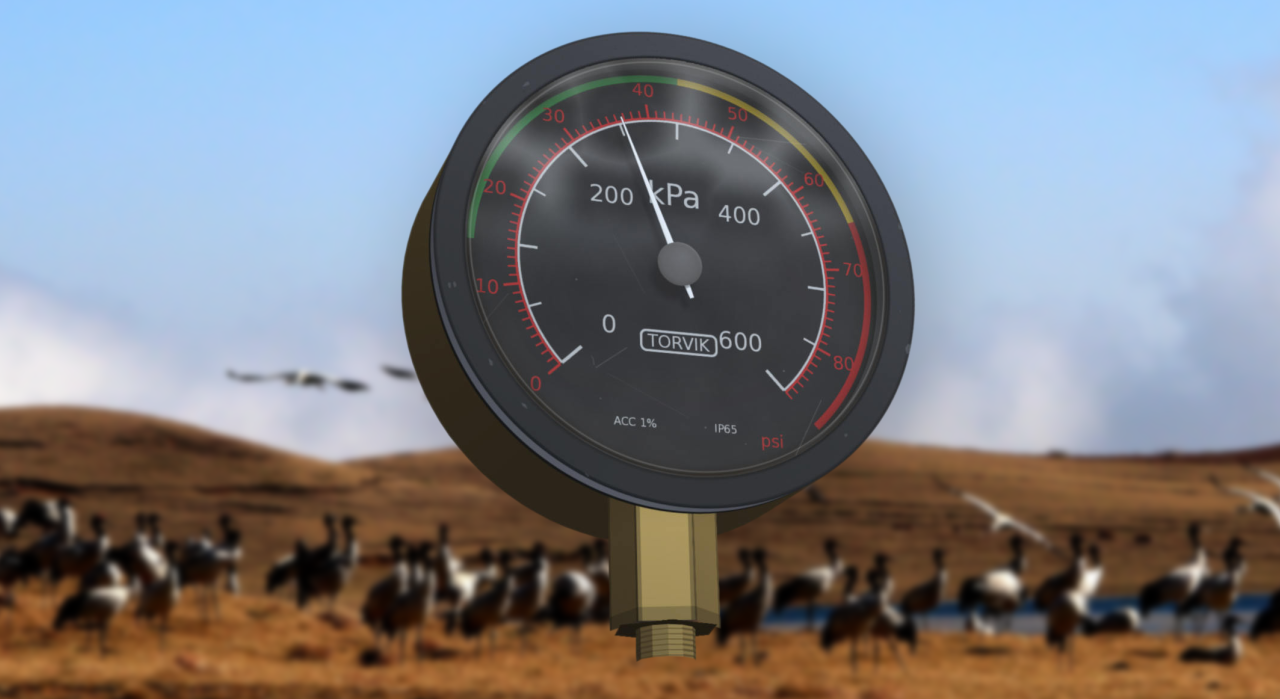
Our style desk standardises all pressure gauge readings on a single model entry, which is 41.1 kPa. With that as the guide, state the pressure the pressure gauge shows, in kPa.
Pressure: 250 kPa
